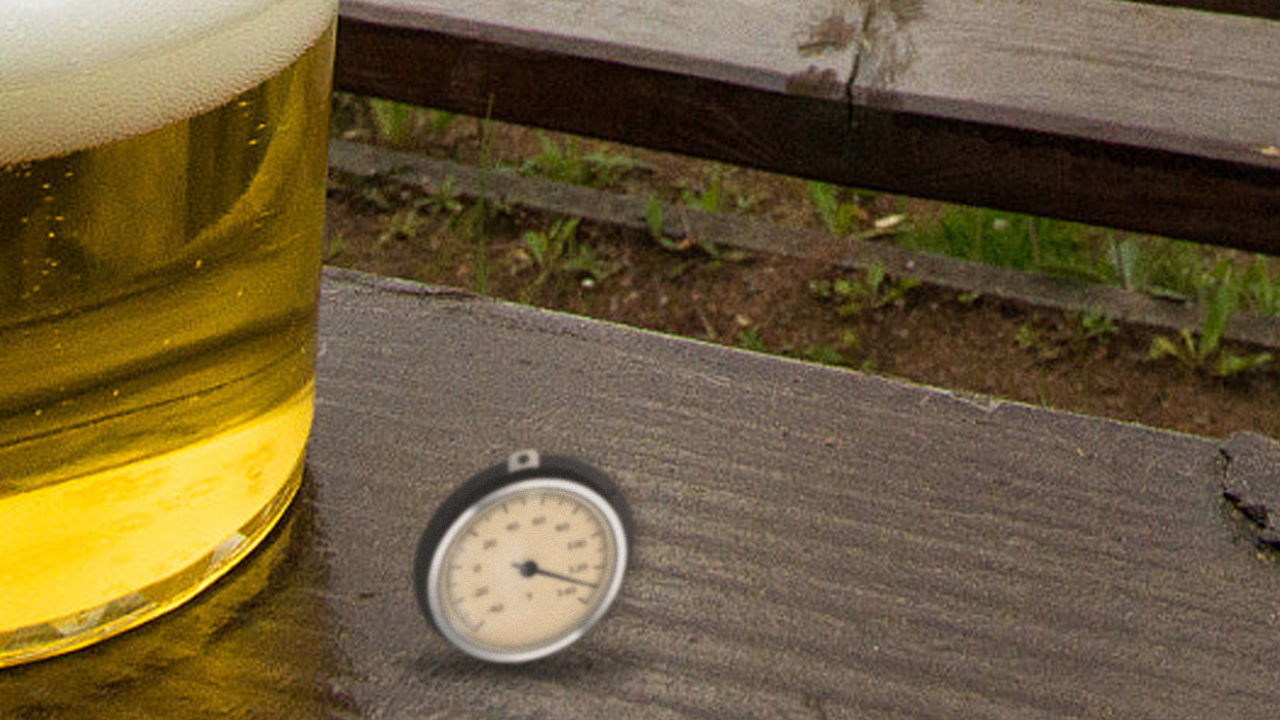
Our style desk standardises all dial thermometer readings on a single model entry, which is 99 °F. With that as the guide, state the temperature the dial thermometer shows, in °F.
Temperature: 130 °F
